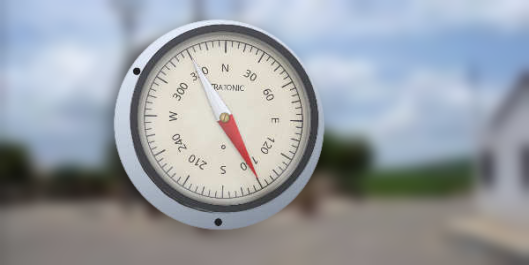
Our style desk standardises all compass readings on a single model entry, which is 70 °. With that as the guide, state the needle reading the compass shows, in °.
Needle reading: 150 °
